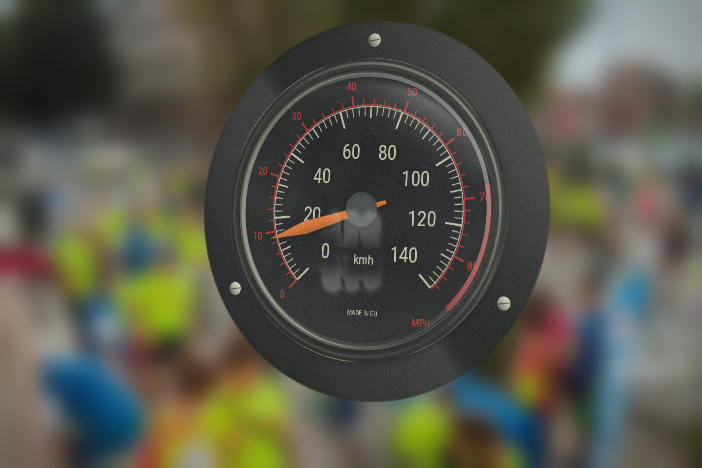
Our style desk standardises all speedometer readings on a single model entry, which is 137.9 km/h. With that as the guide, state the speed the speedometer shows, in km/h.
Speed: 14 km/h
